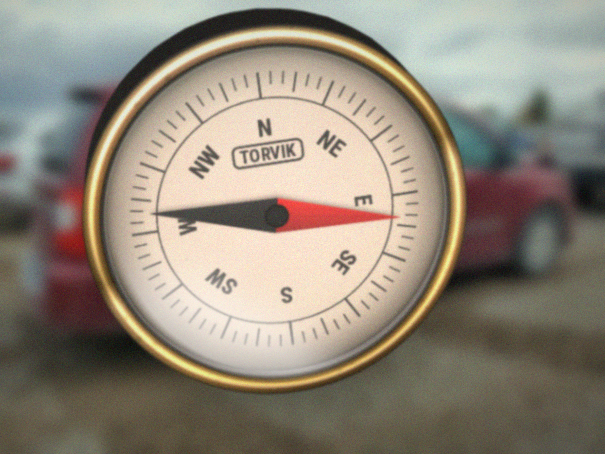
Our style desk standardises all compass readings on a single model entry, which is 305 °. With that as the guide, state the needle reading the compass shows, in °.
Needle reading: 100 °
